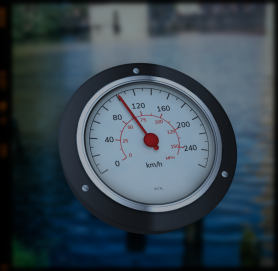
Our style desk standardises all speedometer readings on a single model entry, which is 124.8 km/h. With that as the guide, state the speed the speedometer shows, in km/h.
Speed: 100 km/h
